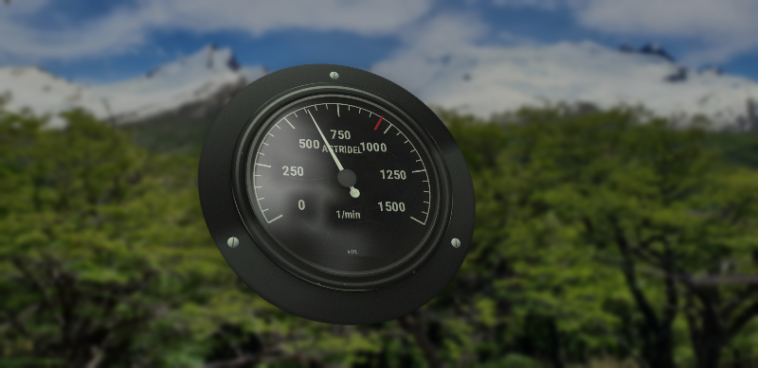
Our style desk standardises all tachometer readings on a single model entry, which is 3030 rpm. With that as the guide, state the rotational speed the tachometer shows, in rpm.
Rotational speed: 600 rpm
